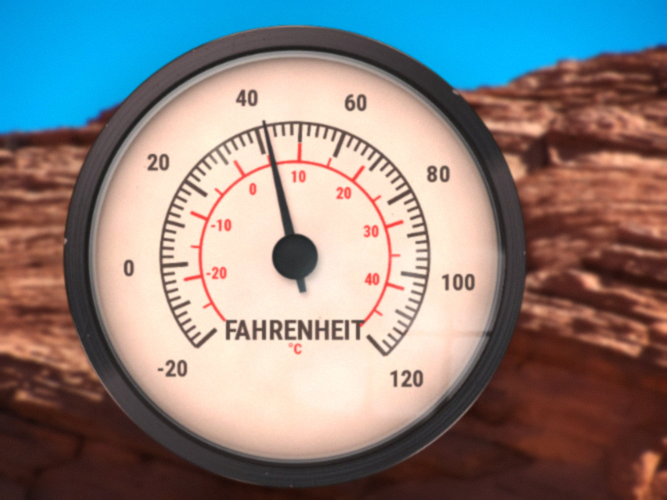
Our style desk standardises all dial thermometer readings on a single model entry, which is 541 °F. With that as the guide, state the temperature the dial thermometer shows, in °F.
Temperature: 42 °F
